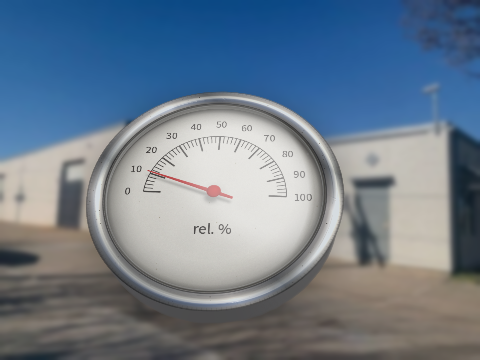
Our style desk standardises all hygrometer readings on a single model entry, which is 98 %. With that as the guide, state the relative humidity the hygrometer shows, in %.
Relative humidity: 10 %
